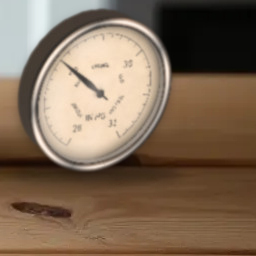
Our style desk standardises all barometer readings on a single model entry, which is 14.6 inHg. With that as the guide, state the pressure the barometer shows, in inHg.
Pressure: 29 inHg
